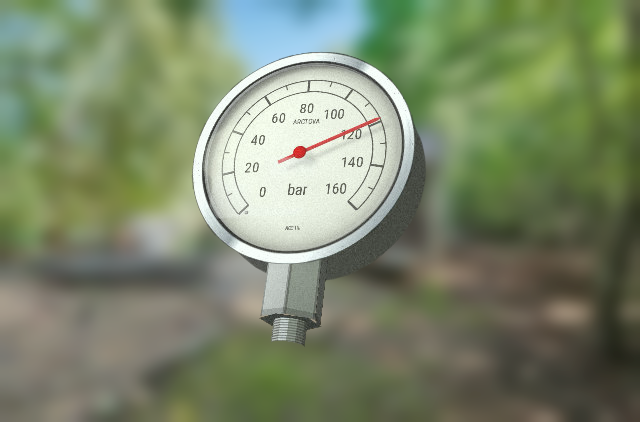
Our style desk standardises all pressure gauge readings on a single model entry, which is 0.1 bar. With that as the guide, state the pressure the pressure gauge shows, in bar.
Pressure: 120 bar
